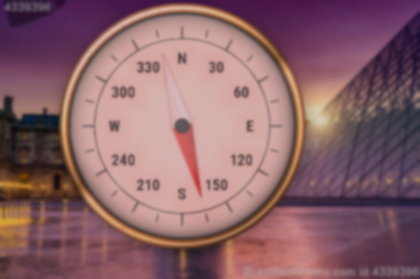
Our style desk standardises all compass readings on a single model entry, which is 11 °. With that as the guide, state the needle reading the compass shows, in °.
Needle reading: 165 °
